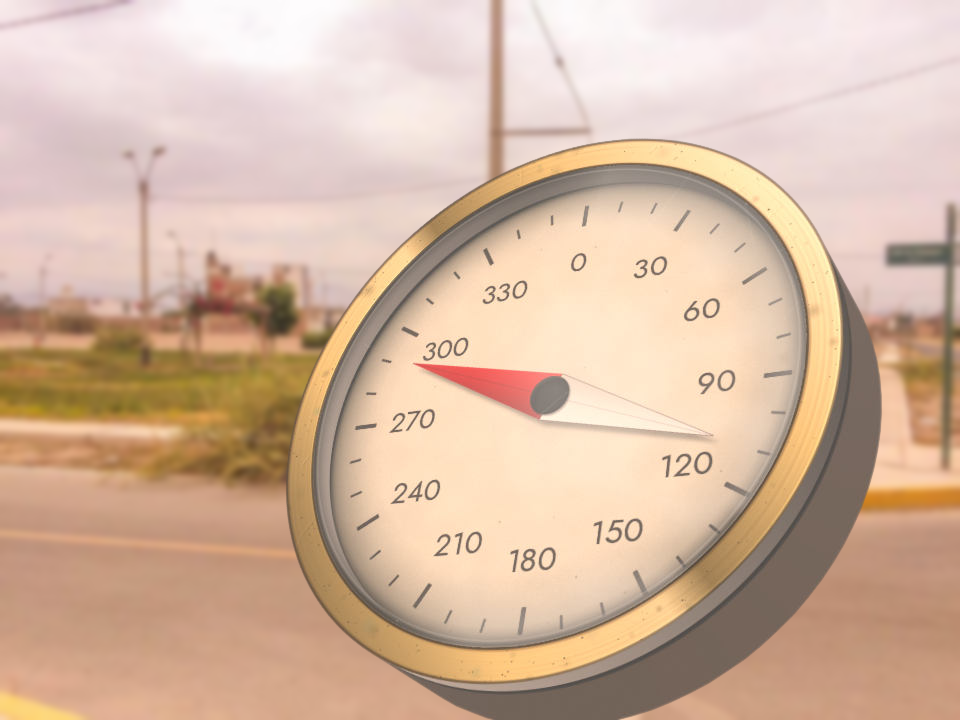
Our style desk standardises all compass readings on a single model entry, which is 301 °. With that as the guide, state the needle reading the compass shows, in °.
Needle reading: 290 °
